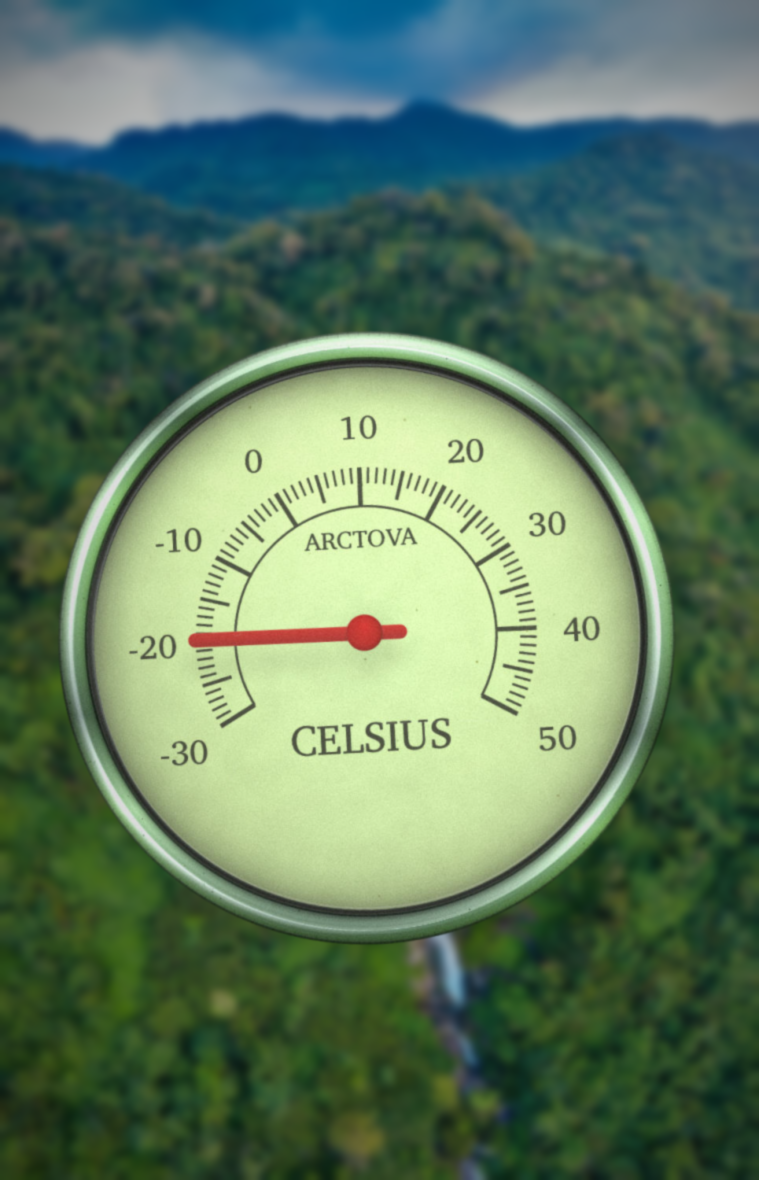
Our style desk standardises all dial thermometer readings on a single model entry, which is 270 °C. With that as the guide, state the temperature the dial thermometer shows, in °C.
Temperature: -20 °C
